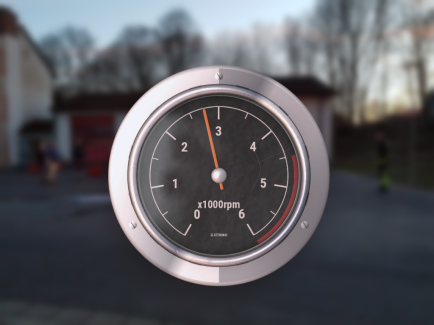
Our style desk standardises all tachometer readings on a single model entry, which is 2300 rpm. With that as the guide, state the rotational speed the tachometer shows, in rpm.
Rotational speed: 2750 rpm
